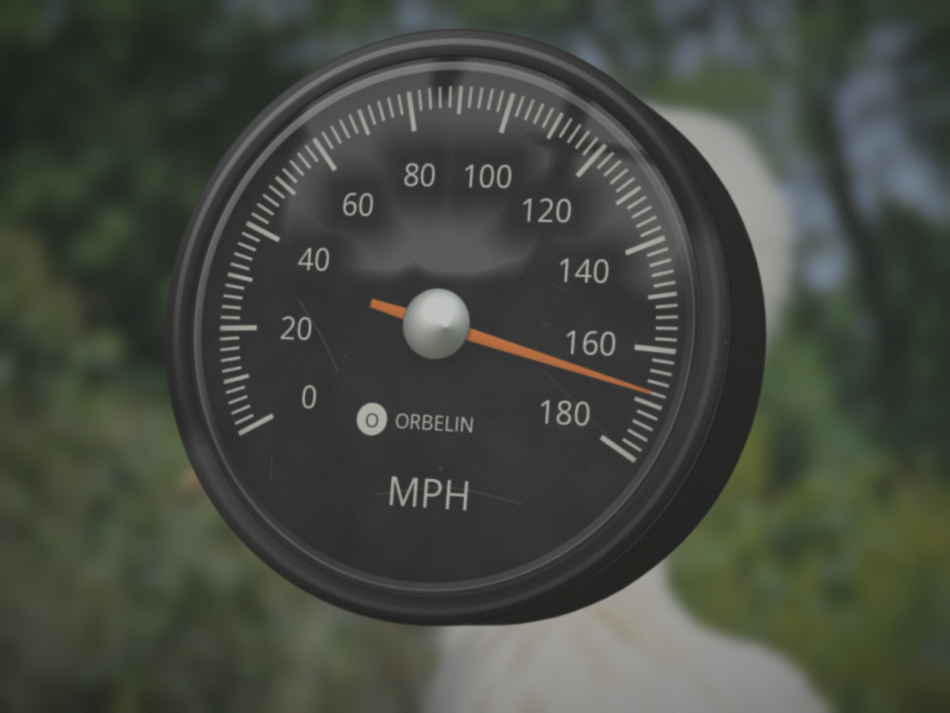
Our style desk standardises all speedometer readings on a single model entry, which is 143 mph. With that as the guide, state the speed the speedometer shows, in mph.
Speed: 168 mph
